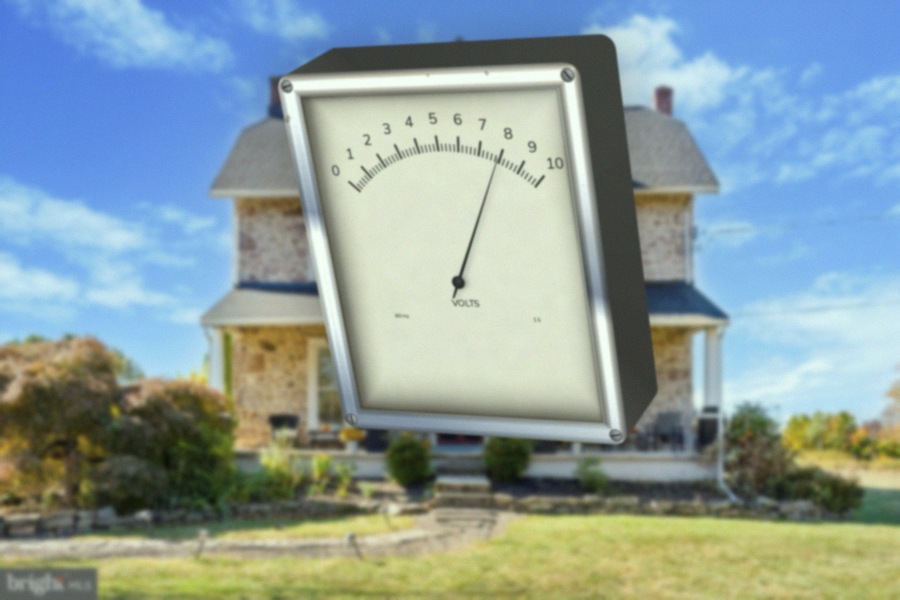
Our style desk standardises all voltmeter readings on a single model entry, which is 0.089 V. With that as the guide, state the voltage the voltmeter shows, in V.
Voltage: 8 V
